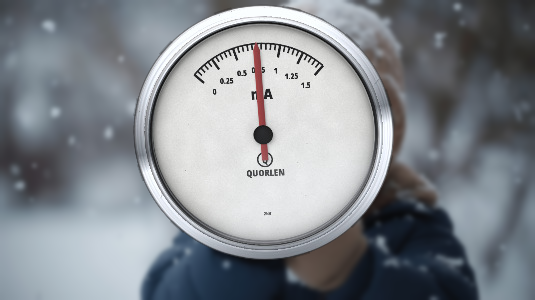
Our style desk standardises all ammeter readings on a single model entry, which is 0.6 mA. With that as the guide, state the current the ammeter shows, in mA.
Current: 0.75 mA
